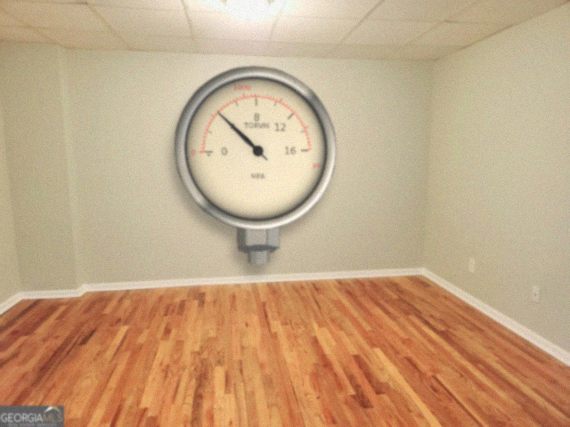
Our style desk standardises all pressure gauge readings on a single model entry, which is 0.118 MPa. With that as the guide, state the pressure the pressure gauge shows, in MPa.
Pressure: 4 MPa
